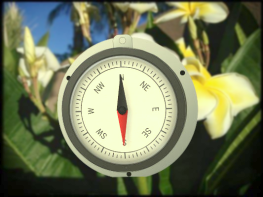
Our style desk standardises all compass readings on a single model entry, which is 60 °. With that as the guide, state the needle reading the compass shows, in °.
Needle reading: 180 °
